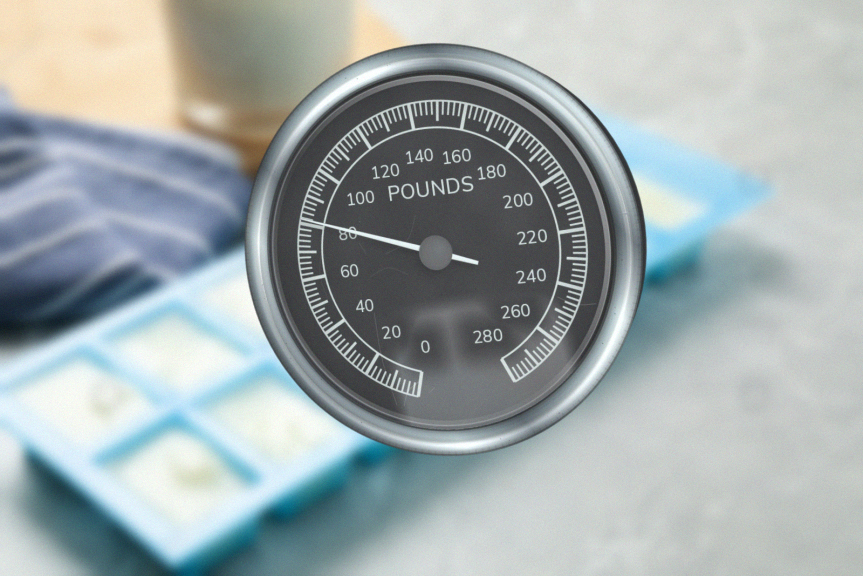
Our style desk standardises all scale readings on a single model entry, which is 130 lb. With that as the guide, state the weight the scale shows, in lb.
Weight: 82 lb
